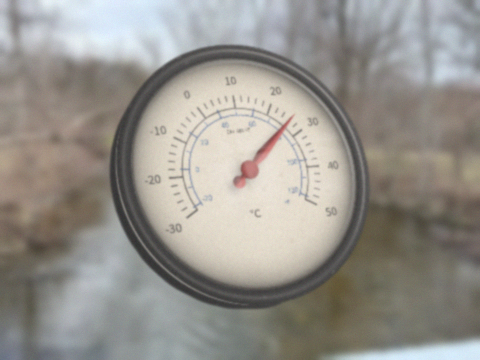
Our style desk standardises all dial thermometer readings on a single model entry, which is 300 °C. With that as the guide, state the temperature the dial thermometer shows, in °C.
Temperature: 26 °C
